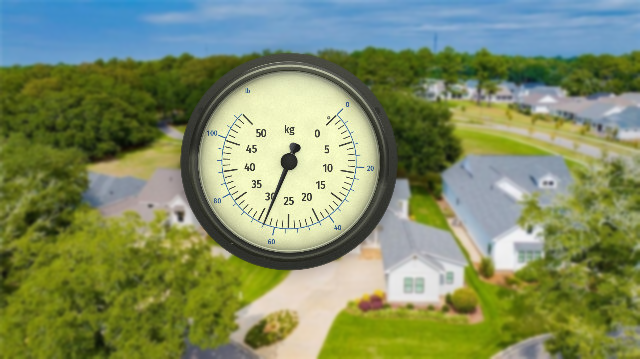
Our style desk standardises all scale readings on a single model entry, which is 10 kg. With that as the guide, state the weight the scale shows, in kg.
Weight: 29 kg
